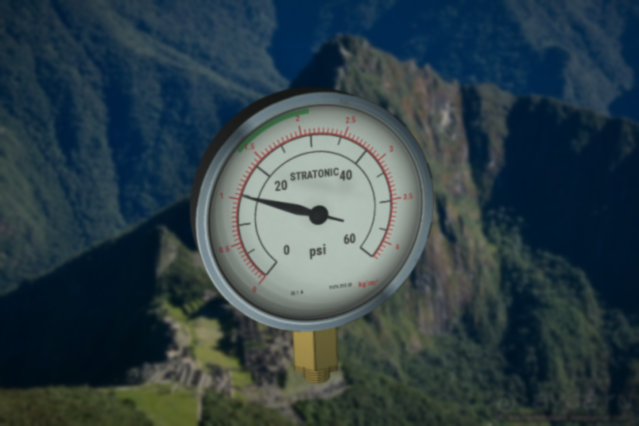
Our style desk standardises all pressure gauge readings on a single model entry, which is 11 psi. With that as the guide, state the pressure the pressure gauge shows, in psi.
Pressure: 15 psi
